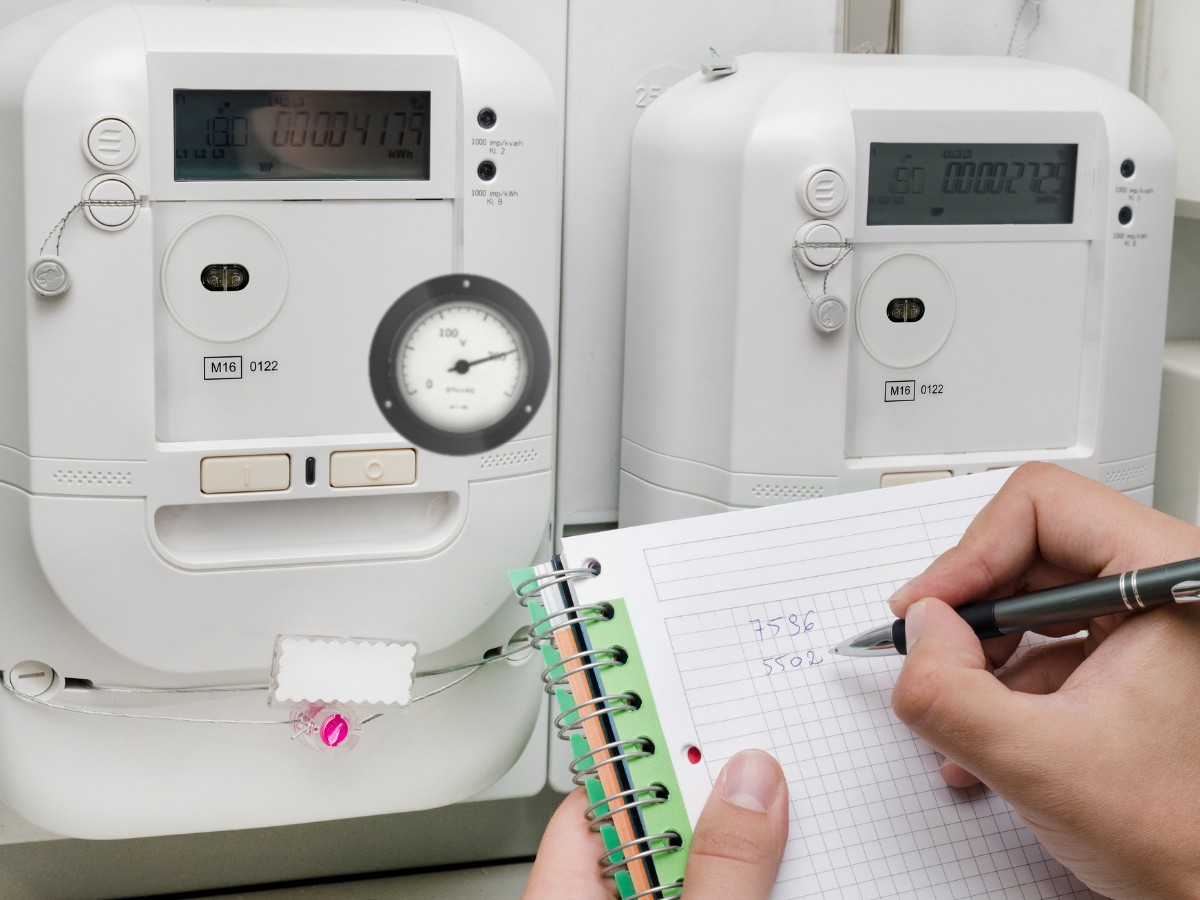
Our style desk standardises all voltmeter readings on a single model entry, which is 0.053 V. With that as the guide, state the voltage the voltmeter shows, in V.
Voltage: 200 V
